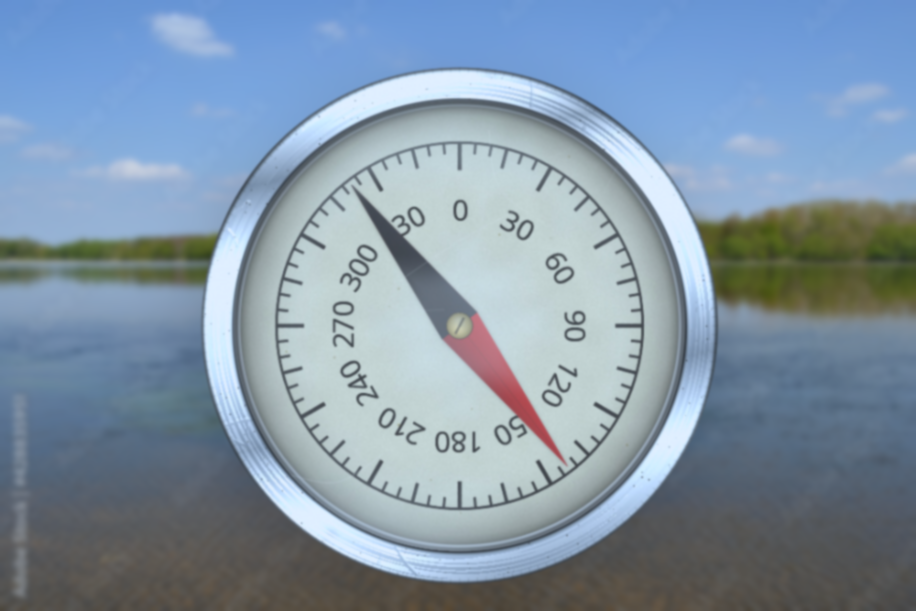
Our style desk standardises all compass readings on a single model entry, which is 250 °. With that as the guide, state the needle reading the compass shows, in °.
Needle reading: 142.5 °
